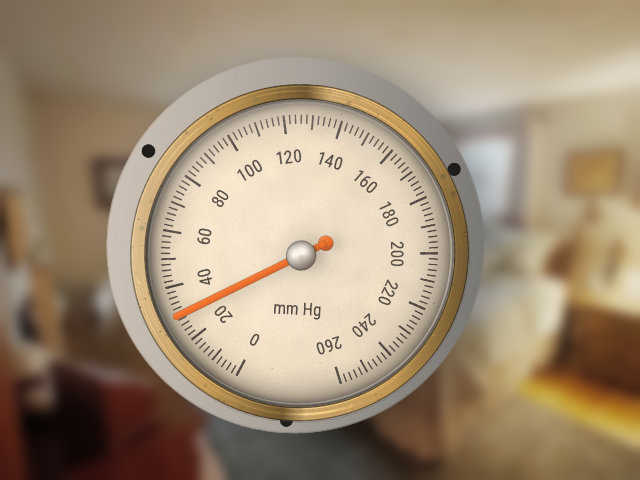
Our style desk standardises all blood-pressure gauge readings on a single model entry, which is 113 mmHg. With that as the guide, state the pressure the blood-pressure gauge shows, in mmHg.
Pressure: 30 mmHg
